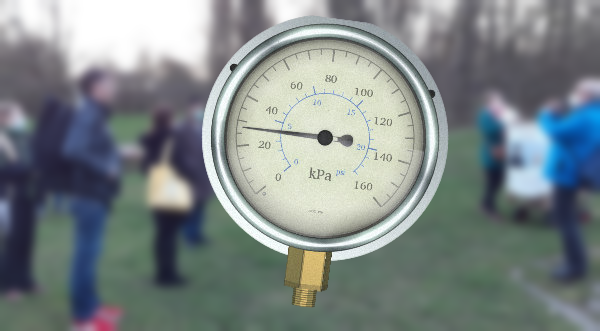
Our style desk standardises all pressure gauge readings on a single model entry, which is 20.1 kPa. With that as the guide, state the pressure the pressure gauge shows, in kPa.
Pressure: 27.5 kPa
